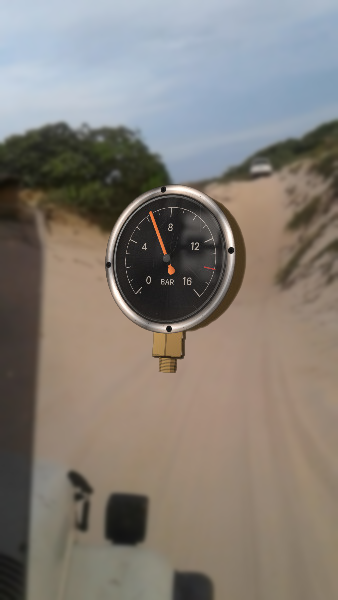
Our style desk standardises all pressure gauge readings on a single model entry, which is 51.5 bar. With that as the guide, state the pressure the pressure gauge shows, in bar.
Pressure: 6.5 bar
